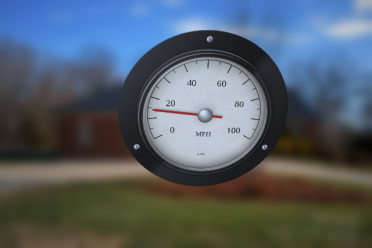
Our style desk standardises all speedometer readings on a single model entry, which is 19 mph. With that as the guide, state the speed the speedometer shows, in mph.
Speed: 15 mph
